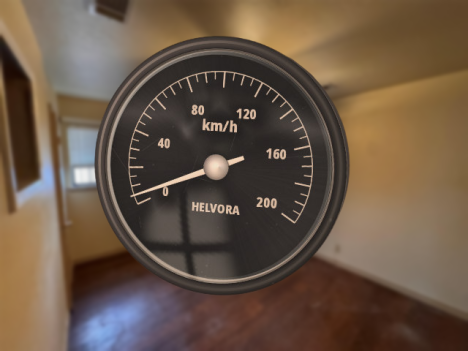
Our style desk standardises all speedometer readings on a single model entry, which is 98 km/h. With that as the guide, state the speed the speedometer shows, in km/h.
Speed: 5 km/h
